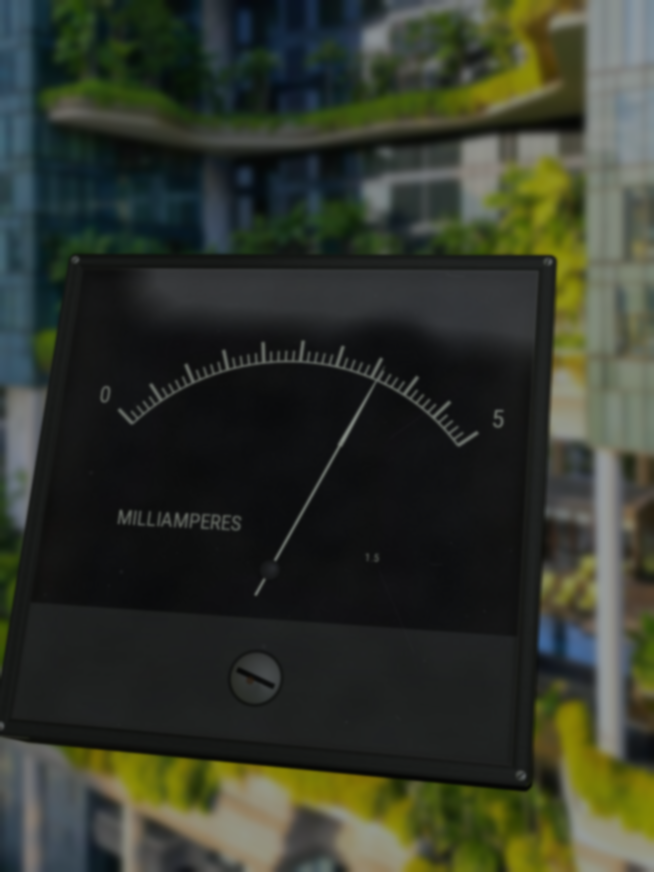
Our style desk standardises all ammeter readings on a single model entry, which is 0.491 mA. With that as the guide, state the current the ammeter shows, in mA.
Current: 3.6 mA
